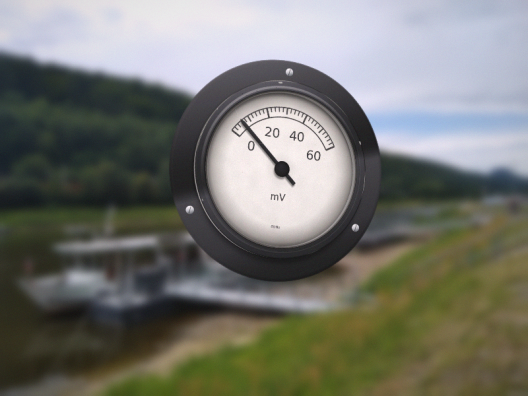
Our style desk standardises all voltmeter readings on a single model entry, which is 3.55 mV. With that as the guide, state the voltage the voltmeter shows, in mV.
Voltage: 6 mV
